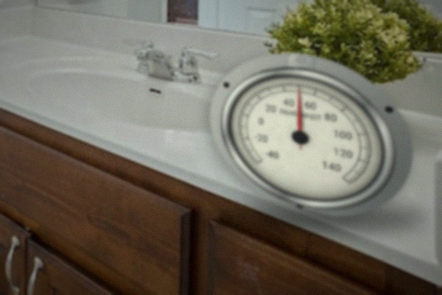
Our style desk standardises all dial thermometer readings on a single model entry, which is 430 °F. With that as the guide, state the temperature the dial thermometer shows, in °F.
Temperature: 50 °F
